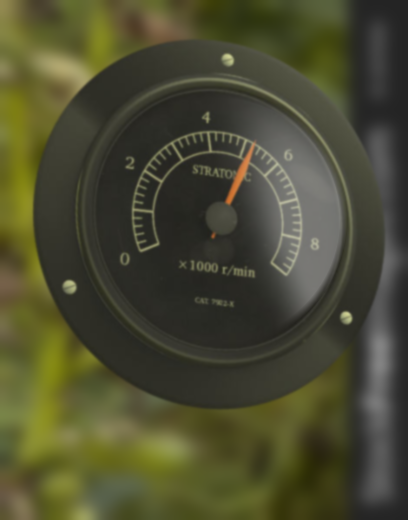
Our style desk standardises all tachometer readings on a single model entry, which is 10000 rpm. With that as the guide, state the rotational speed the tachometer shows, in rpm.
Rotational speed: 5200 rpm
